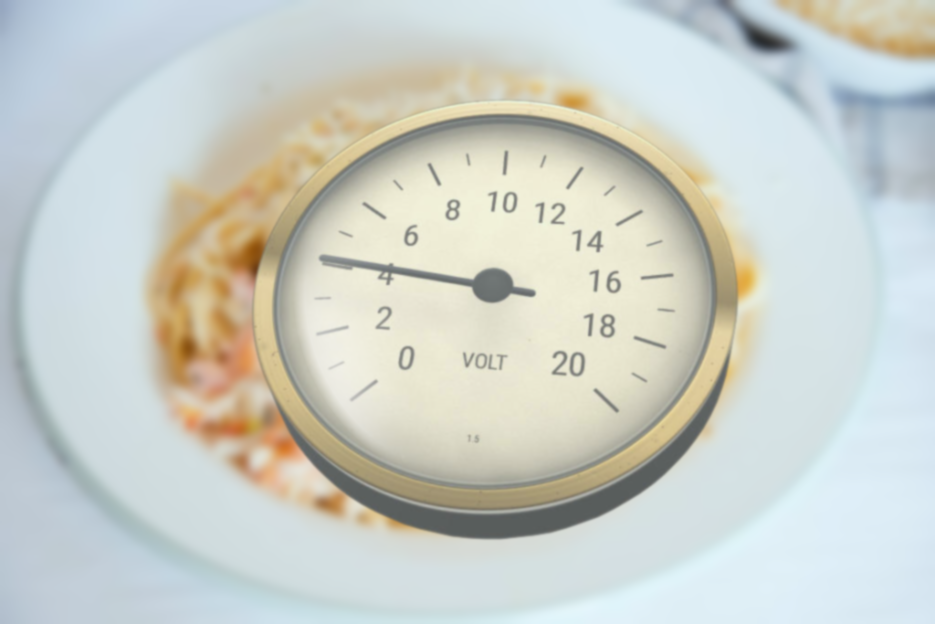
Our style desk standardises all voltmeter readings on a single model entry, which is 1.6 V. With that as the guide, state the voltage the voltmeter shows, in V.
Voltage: 4 V
